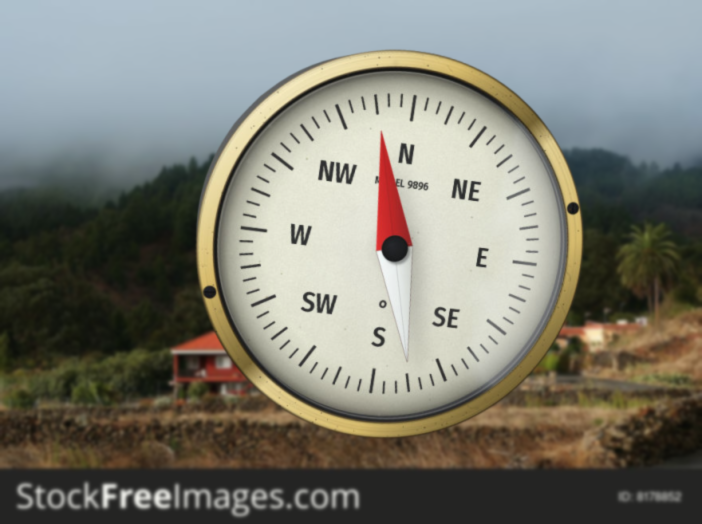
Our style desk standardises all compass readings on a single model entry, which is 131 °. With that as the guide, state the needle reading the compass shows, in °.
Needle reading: 345 °
